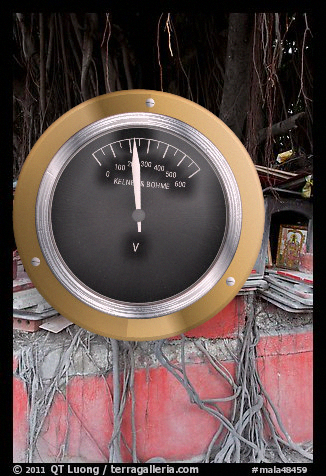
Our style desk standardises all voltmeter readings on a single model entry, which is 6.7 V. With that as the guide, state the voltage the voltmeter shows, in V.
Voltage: 225 V
